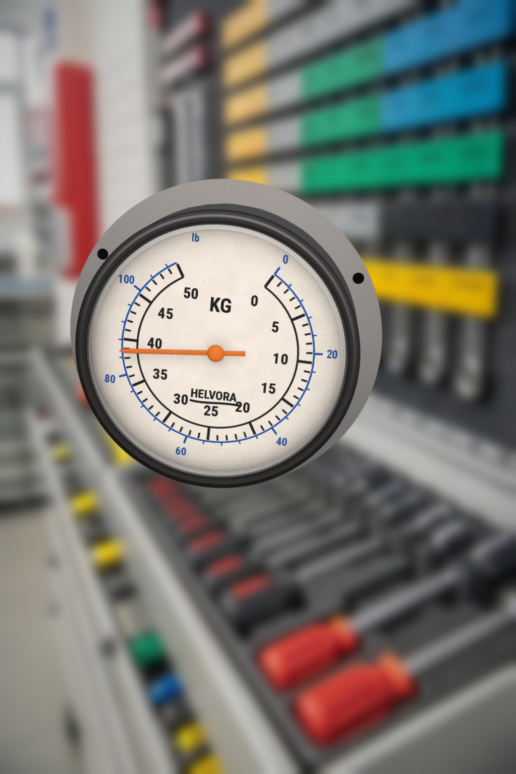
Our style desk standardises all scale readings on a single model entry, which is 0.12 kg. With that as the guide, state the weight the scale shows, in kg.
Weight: 39 kg
